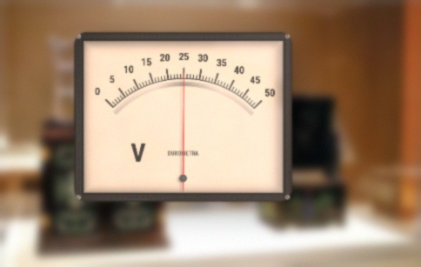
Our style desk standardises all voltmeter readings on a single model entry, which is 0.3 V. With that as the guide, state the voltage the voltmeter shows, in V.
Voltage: 25 V
